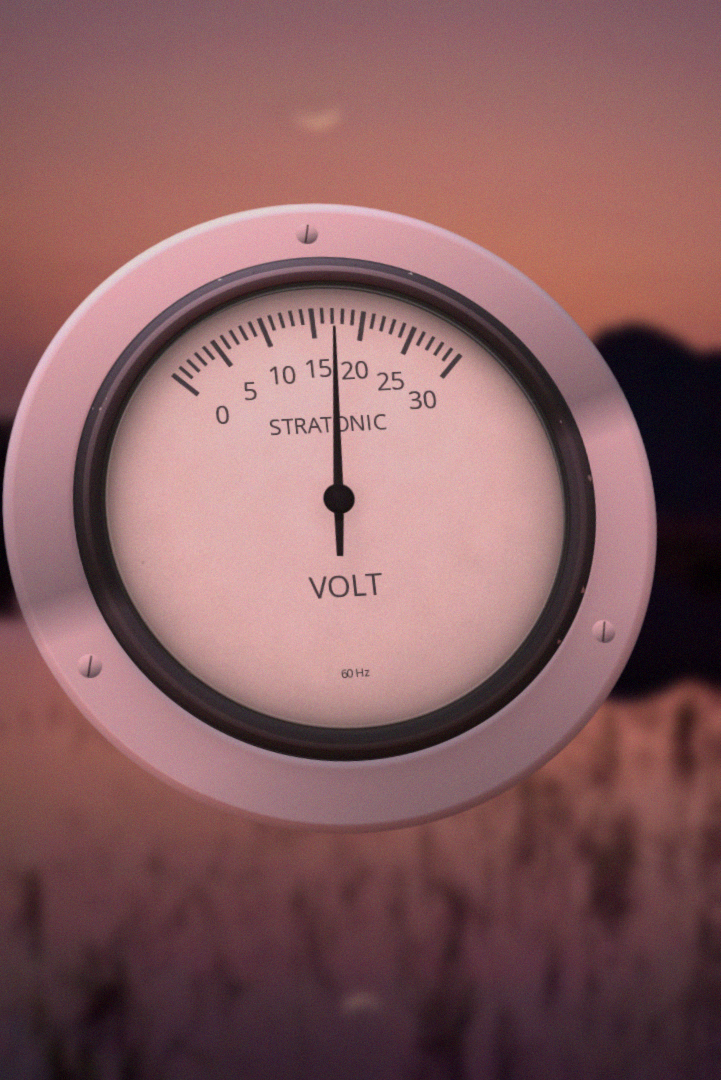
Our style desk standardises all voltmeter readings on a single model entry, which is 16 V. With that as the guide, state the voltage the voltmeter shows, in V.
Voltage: 17 V
